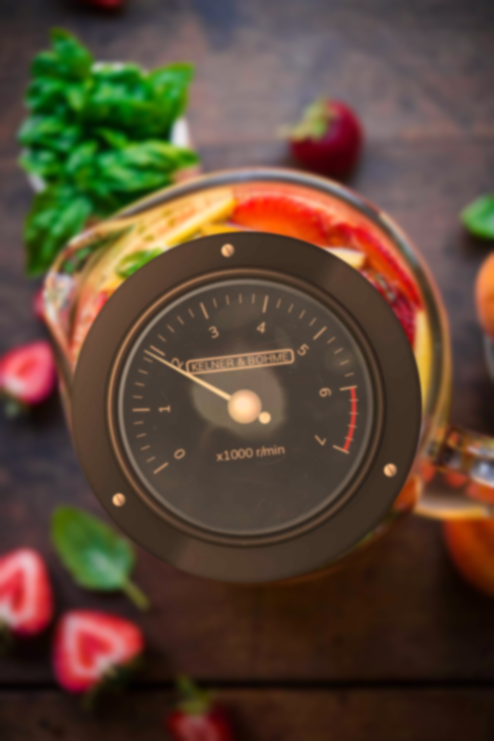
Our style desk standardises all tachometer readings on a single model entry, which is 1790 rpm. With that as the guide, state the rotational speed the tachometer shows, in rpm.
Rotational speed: 1900 rpm
